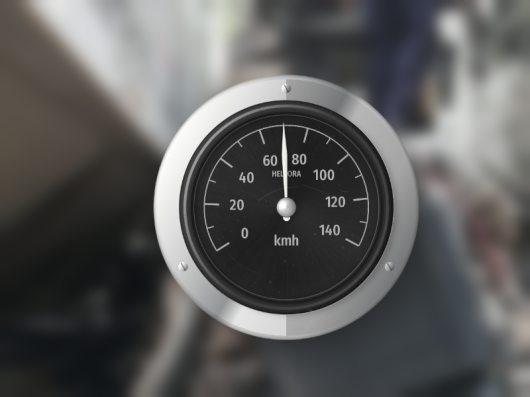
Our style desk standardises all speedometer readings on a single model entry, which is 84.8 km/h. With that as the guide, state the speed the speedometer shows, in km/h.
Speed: 70 km/h
